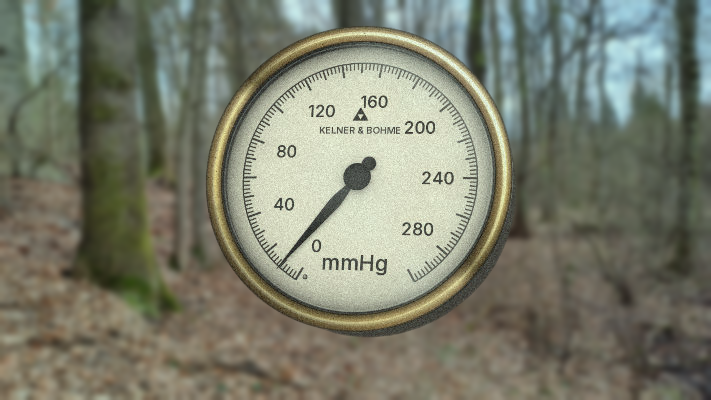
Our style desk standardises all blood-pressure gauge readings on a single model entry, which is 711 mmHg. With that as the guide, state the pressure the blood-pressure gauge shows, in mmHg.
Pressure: 10 mmHg
